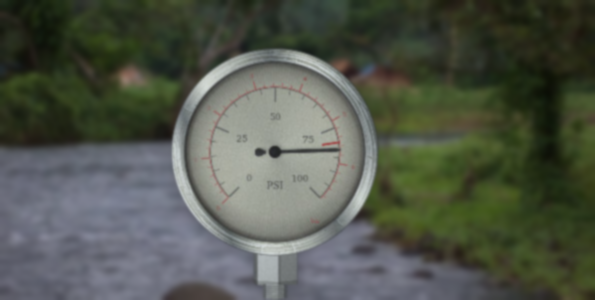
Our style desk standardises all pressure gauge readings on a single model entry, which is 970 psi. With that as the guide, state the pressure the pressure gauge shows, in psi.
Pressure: 82.5 psi
